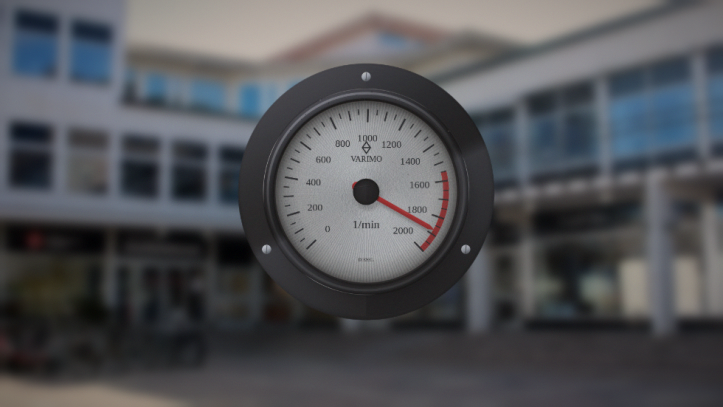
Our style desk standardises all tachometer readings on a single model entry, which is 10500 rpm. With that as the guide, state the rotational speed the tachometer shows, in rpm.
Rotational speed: 1875 rpm
